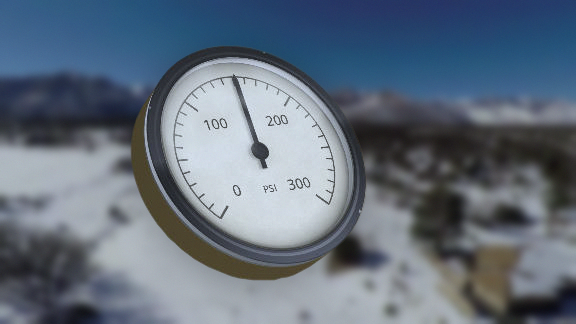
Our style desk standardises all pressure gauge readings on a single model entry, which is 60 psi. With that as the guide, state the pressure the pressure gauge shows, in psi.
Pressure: 150 psi
